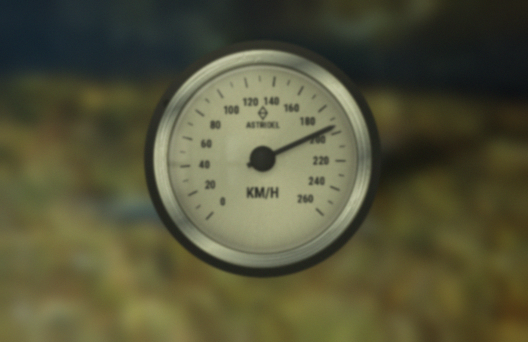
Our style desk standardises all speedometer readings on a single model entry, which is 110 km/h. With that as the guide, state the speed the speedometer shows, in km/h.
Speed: 195 km/h
